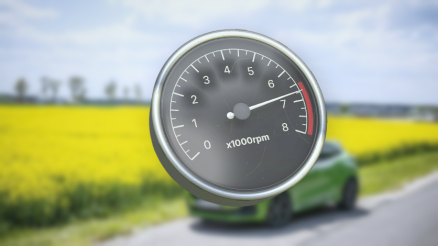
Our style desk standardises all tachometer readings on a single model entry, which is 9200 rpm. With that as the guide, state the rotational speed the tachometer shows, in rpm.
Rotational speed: 6750 rpm
